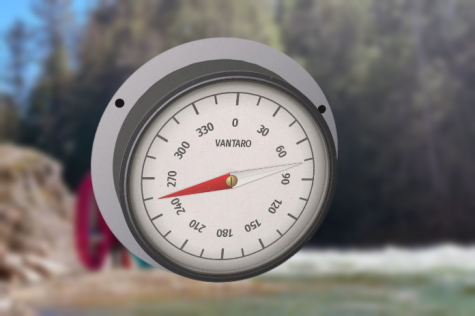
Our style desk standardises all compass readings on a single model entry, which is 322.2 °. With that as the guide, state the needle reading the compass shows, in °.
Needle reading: 255 °
